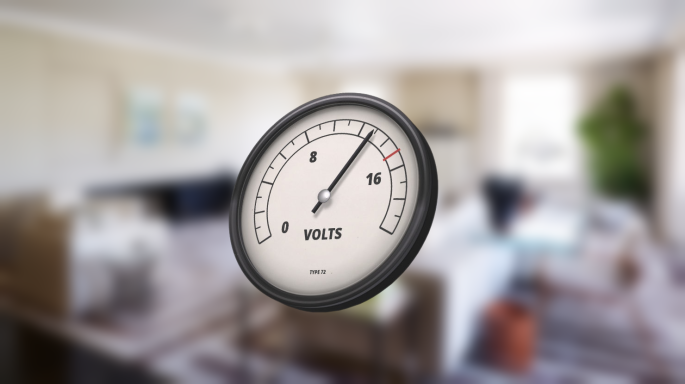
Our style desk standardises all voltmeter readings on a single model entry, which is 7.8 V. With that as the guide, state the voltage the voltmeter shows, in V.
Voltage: 13 V
